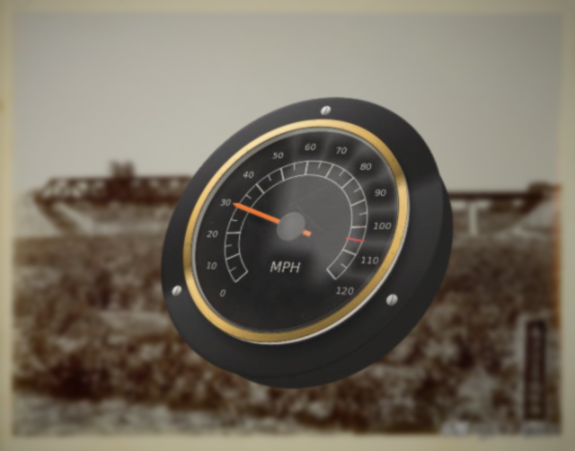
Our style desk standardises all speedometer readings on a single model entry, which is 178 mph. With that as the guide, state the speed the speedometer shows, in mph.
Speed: 30 mph
